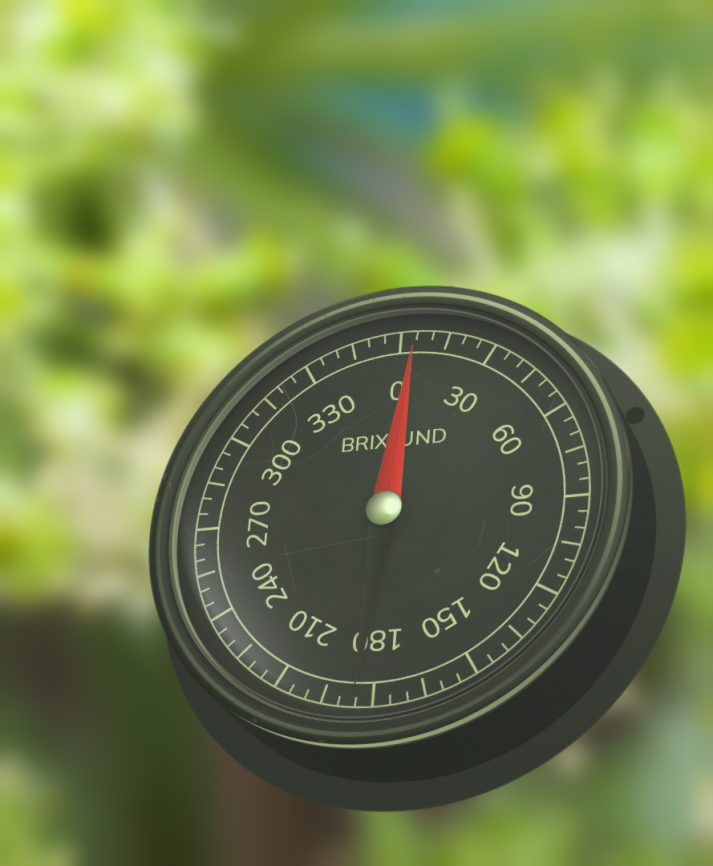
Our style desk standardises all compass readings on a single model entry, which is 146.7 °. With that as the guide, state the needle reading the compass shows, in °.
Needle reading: 5 °
